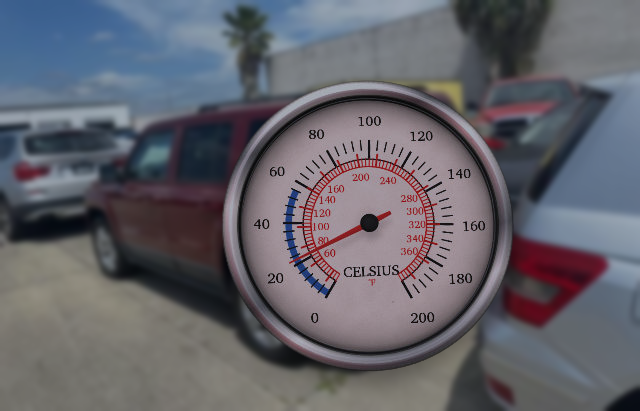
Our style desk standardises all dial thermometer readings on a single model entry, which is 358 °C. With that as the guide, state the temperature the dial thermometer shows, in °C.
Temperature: 22 °C
